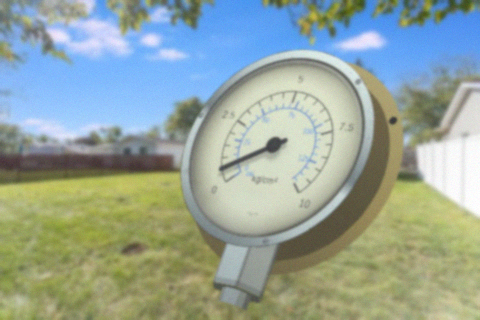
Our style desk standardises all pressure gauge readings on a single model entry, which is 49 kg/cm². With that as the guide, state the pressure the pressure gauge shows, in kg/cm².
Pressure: 0.5 kg/cm²
